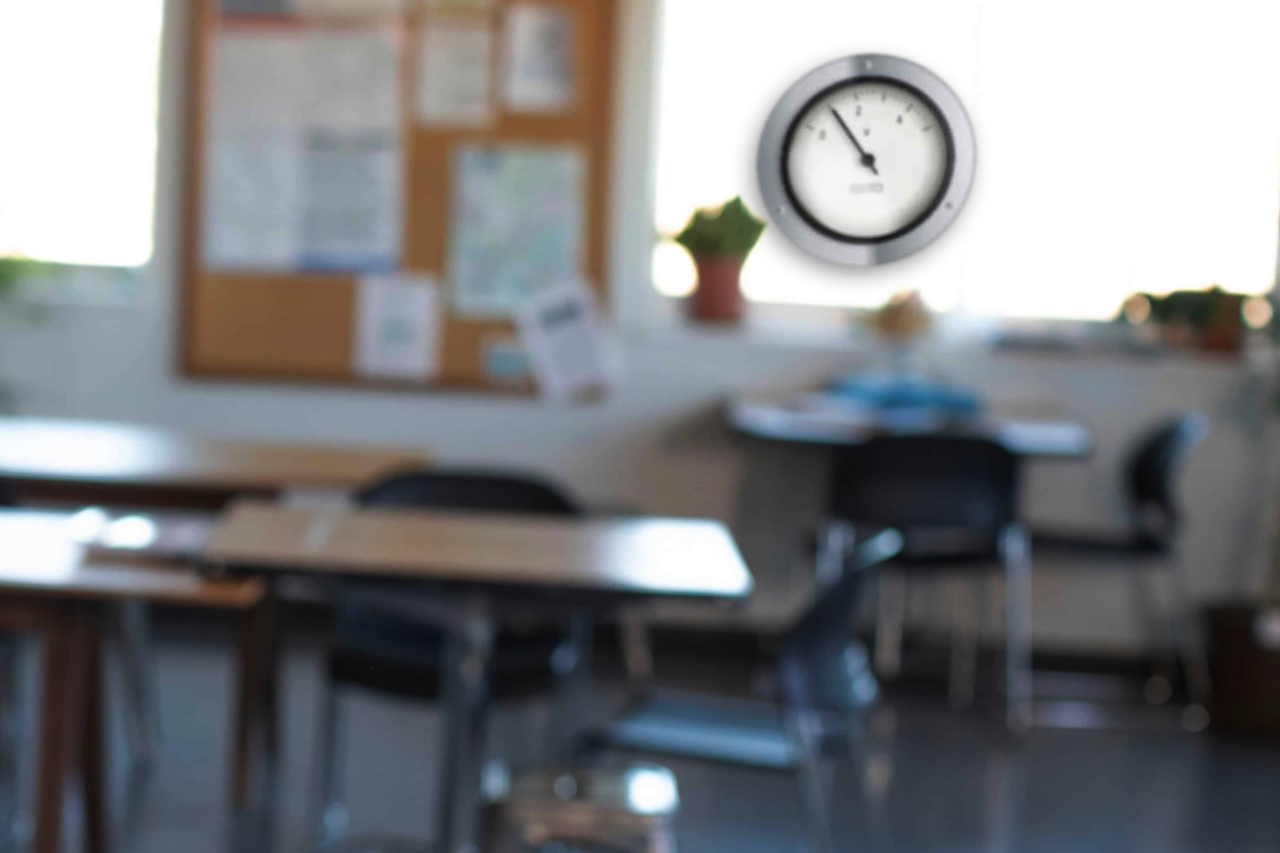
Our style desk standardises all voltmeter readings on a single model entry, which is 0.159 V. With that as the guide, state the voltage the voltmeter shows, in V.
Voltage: 1 V
